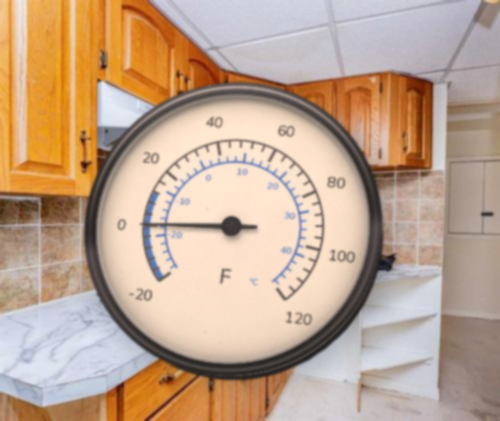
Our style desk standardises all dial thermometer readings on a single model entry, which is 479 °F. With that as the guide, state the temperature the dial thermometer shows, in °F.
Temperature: 0 °F
